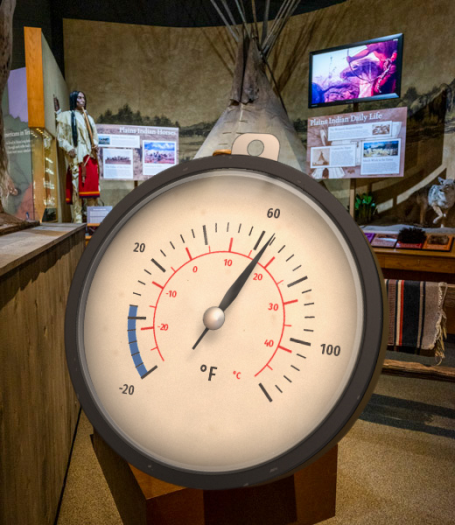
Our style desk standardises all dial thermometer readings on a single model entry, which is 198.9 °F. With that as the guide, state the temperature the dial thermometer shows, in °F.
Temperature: 64 °F
